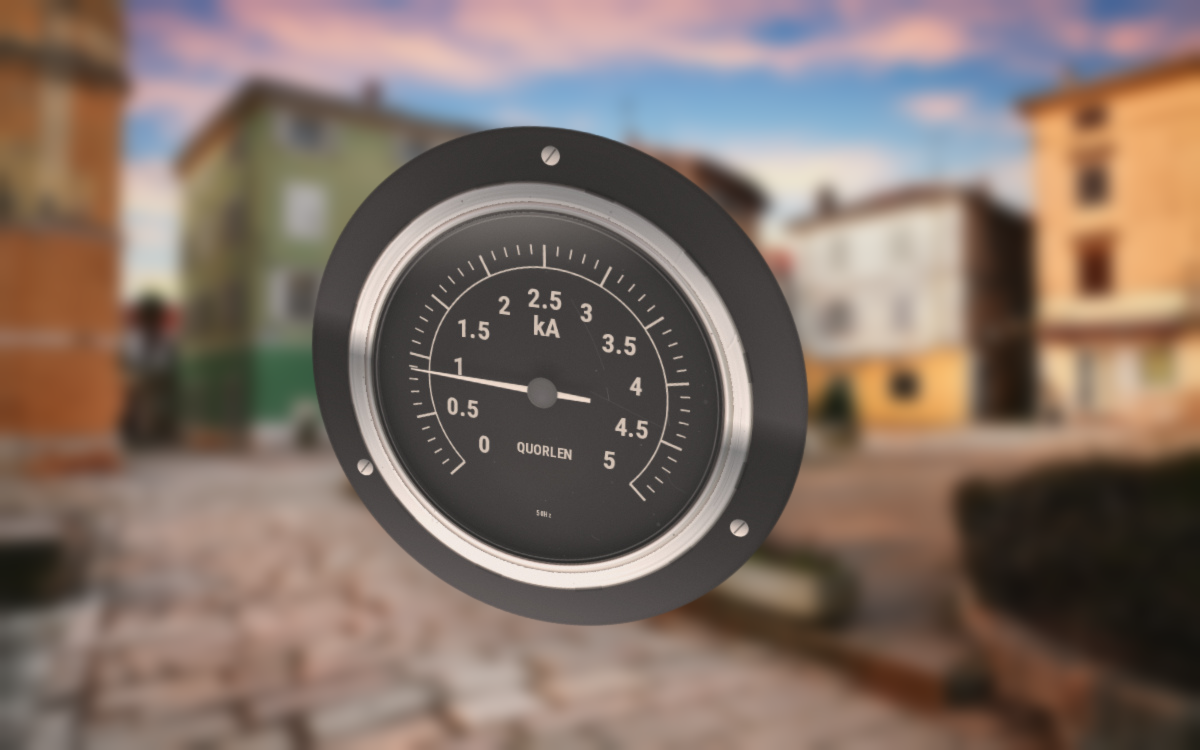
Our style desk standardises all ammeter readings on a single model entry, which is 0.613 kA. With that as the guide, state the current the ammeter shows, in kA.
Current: 0.9 kA
